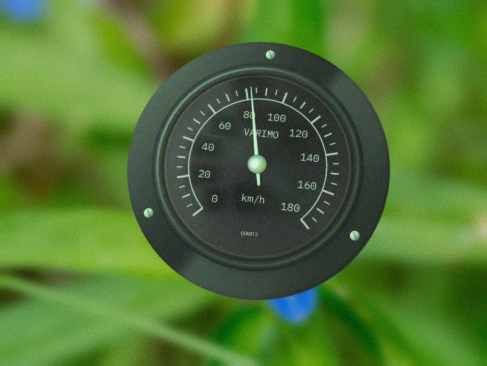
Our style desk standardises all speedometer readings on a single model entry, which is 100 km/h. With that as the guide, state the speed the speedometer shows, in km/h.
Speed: 82.5 km/h
